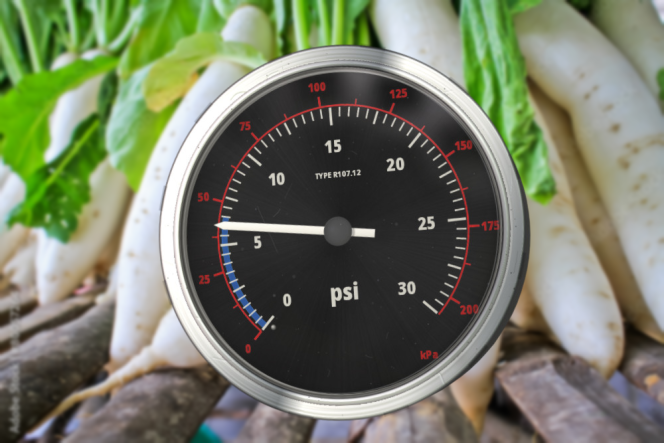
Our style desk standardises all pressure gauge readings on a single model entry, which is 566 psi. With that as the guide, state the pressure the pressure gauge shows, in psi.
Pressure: 6 psi
